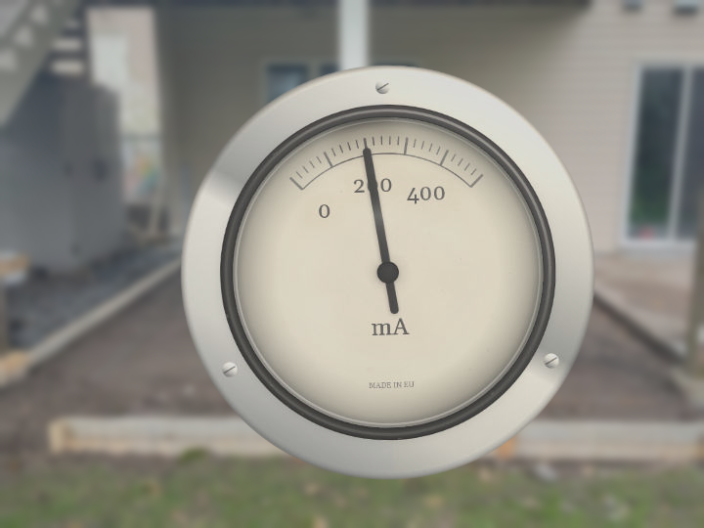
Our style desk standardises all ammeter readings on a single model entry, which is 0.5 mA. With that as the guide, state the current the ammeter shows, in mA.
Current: 200 mA
